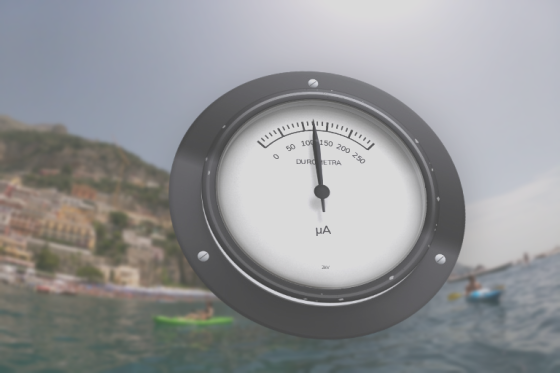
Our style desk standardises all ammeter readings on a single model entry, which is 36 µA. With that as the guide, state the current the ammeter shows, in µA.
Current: 120 µA
